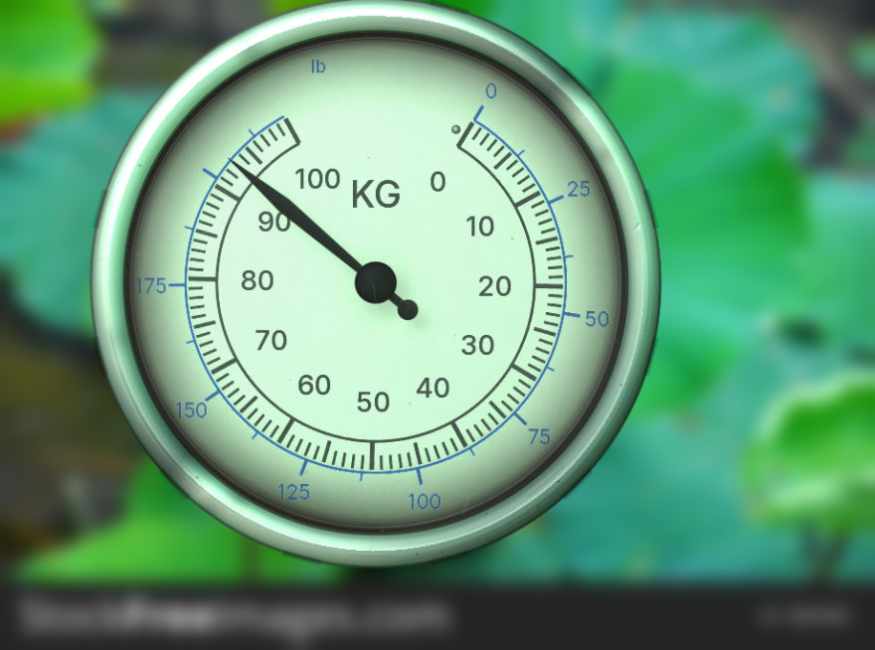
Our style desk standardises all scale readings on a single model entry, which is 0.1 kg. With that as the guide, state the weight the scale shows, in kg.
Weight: 93 kg
